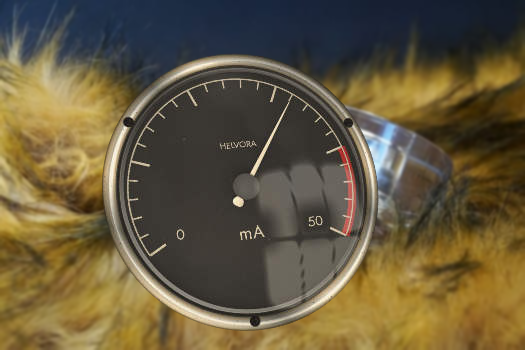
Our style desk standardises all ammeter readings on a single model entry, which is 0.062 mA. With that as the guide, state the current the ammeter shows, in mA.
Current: 32 mA
